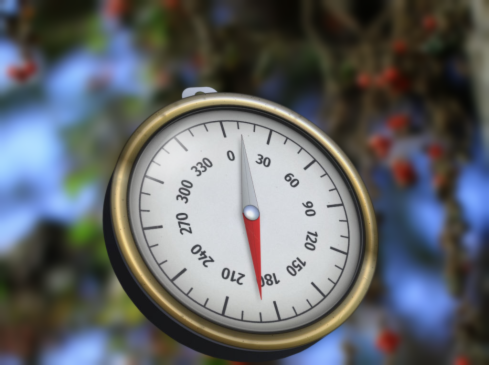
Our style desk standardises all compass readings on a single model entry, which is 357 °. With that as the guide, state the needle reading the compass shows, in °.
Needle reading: 190 °
